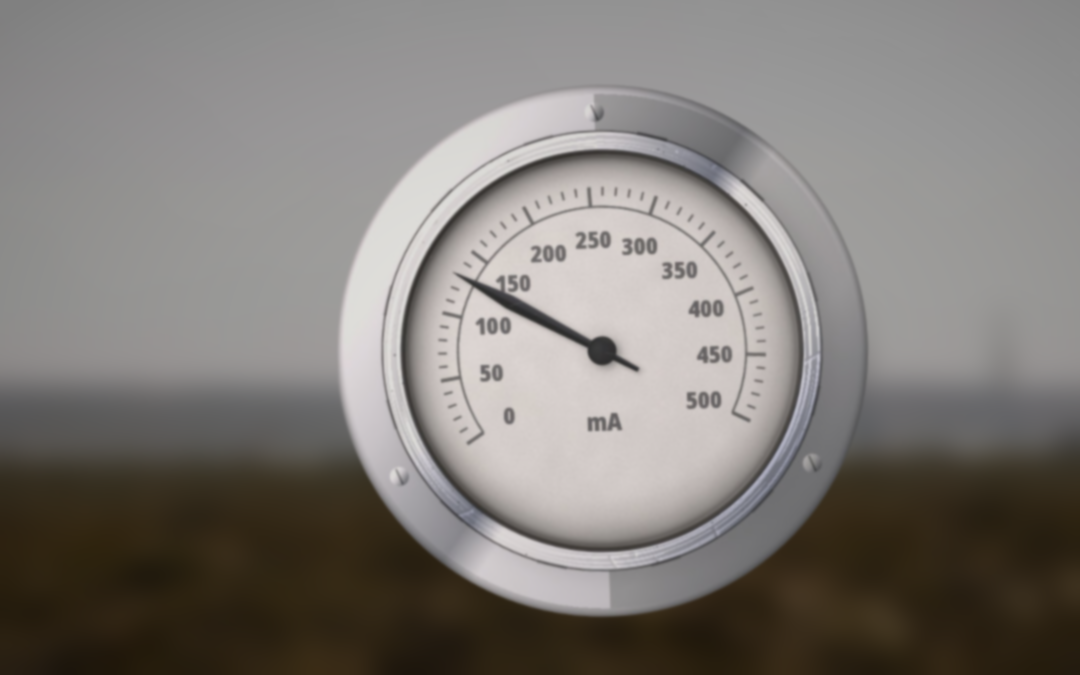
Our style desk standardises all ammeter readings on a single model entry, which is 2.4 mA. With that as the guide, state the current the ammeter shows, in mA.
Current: 130 mA
